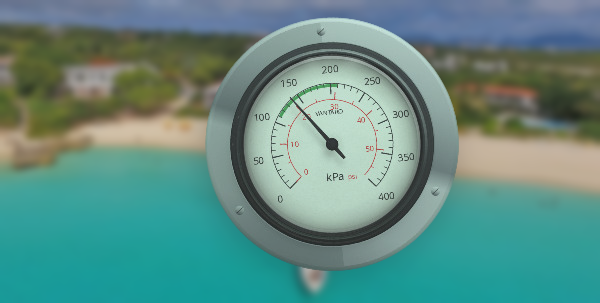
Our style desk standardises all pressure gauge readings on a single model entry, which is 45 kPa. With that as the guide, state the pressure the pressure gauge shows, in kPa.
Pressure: 140 kPa
